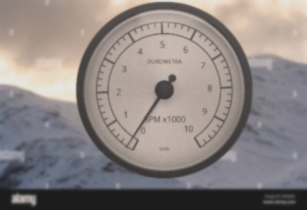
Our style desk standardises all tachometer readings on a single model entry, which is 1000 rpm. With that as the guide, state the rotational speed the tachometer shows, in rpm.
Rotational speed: 200 rpm
